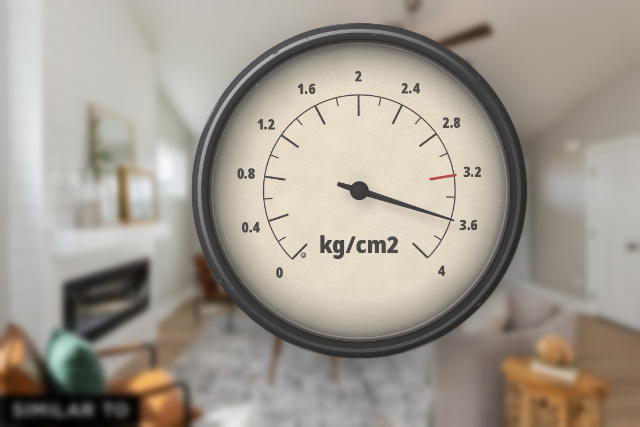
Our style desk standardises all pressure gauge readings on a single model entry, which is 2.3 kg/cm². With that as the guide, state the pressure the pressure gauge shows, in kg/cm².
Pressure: 3.6 kg/cm²
